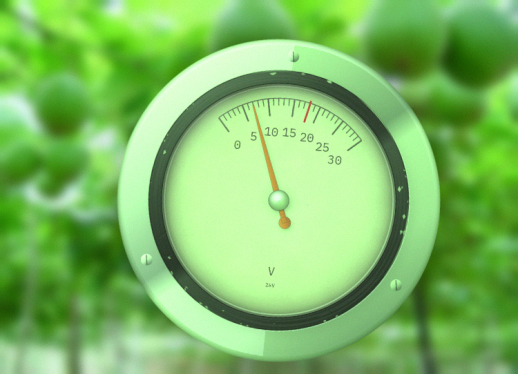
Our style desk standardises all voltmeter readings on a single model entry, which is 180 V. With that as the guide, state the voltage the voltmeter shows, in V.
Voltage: 7 V
